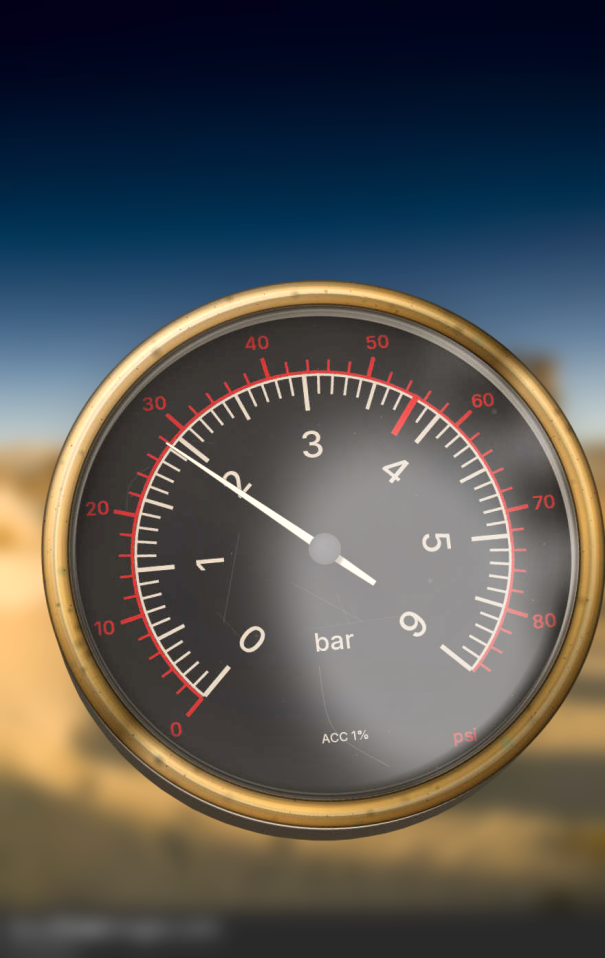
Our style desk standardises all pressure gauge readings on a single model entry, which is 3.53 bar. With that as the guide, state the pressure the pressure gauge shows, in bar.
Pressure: 1.9 bar
